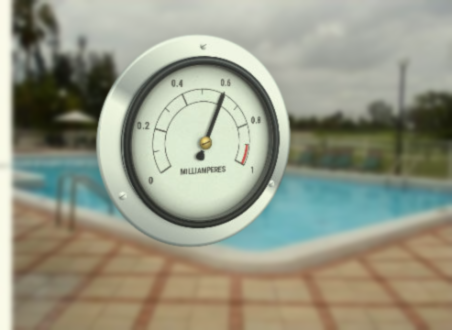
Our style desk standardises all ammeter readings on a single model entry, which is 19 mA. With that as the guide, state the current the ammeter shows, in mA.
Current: 0.6 mA
